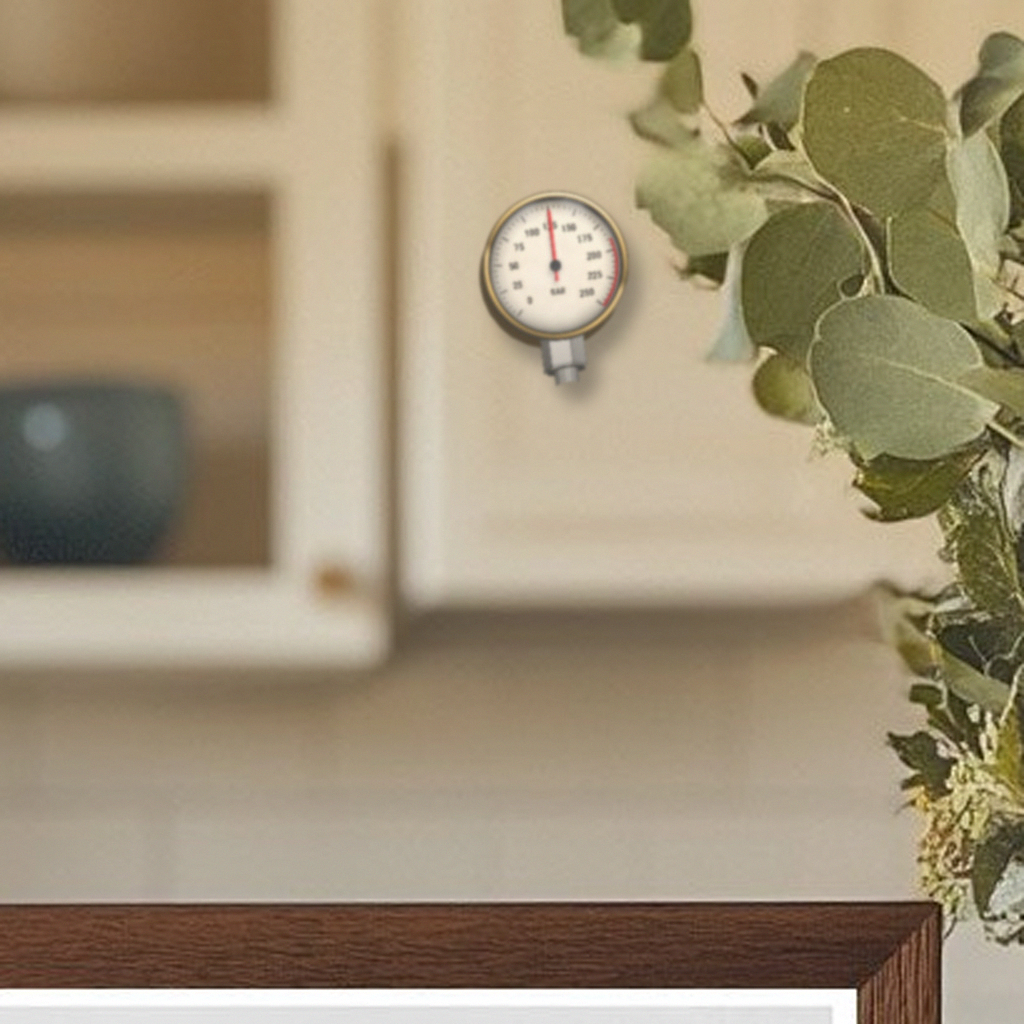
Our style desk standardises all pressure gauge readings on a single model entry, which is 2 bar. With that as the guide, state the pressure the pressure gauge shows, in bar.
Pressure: 125 bar
